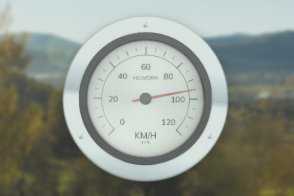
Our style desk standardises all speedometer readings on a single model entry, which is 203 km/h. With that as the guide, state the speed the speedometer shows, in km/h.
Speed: 95 km/h
